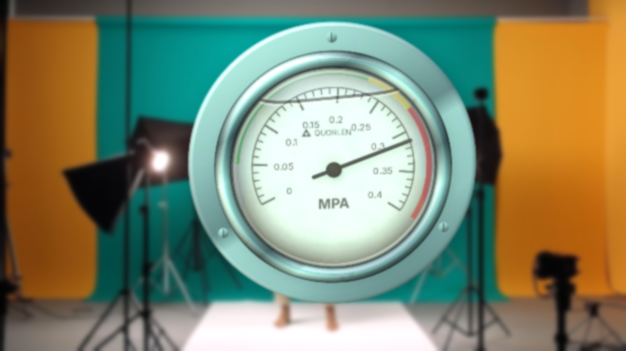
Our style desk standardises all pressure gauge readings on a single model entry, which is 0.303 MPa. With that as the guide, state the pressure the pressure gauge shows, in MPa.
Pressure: 0.31 MPa
